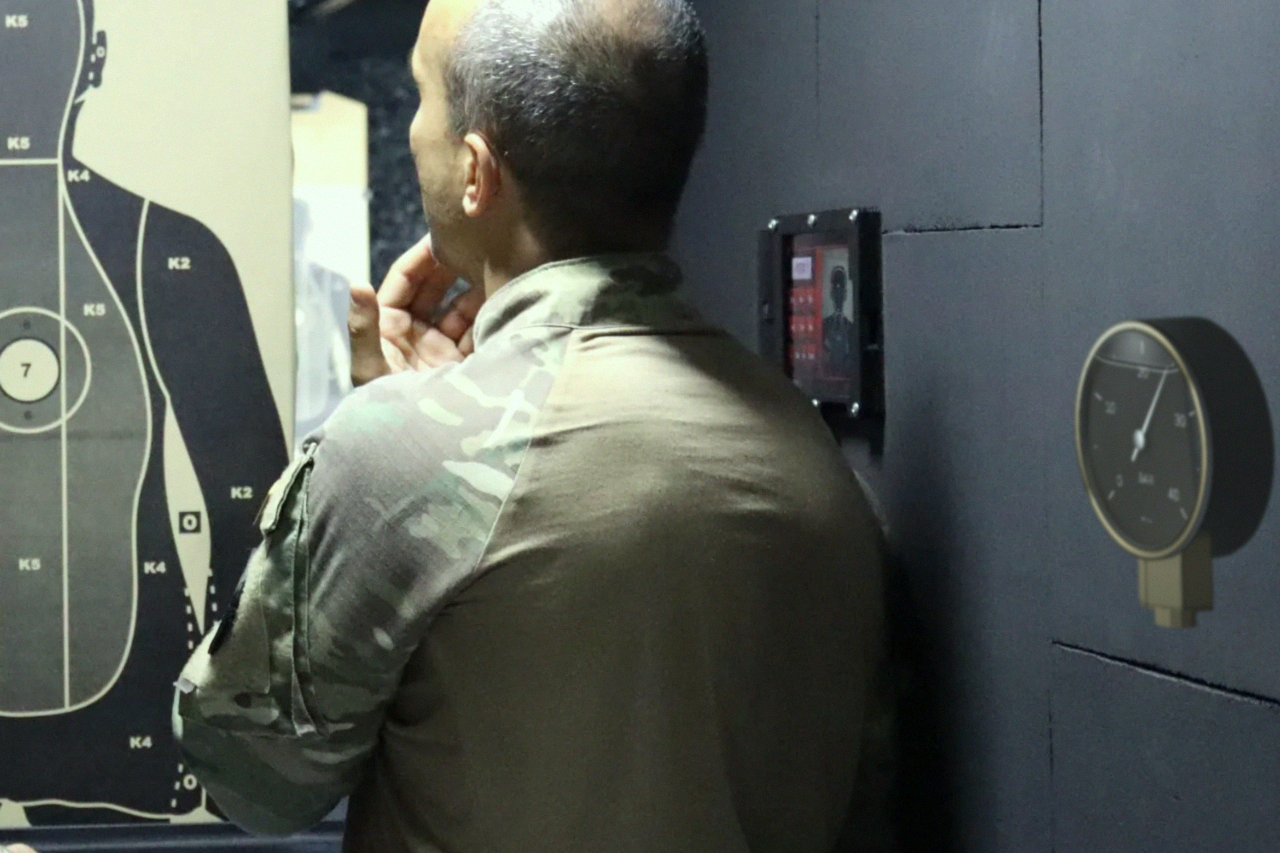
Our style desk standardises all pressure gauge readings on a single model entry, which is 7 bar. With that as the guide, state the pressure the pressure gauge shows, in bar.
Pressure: 25 bar
